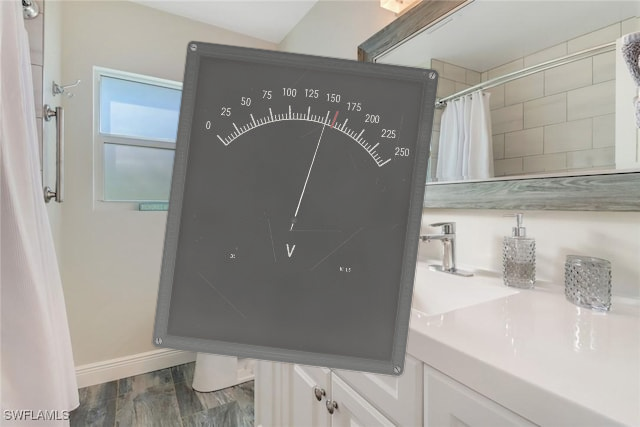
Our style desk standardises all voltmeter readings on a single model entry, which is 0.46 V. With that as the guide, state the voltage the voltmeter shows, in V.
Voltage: 150 V
